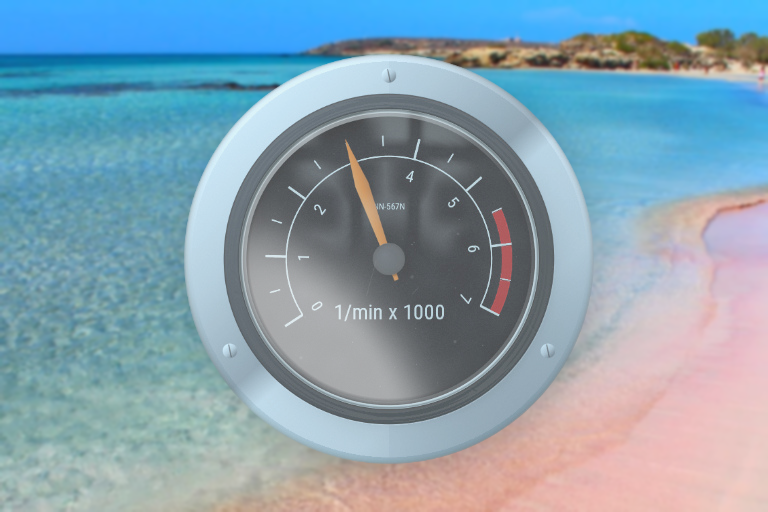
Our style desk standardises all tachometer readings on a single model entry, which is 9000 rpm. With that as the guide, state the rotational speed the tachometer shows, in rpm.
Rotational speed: 3000 rpm
